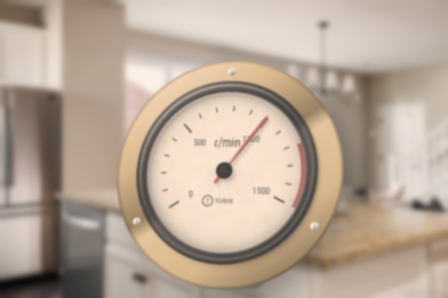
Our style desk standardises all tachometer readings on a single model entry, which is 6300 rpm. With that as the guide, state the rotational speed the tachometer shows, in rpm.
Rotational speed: 1000 rpm
